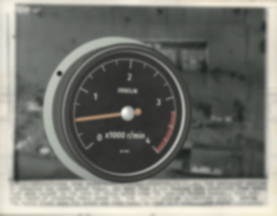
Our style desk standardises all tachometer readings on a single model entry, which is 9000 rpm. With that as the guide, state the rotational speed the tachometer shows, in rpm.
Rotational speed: 500 rpm
